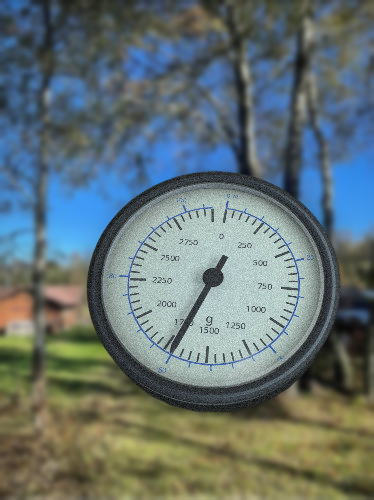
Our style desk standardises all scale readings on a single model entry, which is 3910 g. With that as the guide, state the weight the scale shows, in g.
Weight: 1700 g
